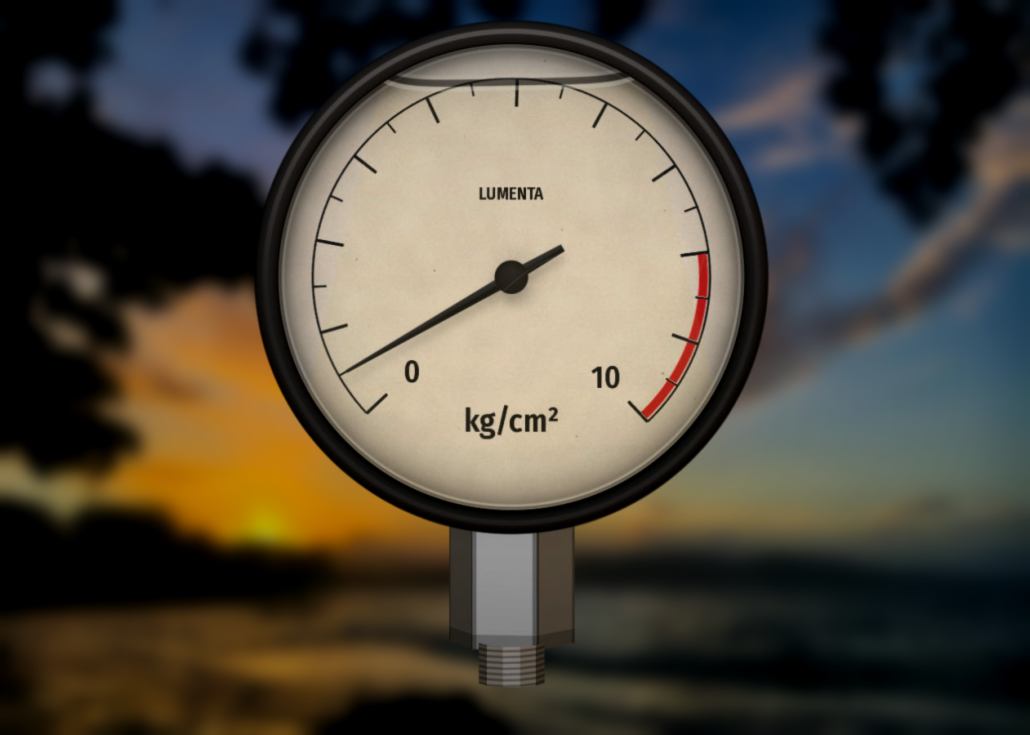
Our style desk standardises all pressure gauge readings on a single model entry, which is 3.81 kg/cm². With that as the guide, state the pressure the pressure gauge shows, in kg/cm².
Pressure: 0.5 kg/cm²
